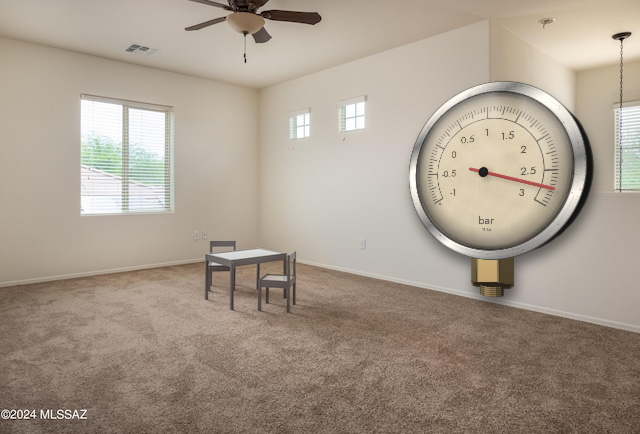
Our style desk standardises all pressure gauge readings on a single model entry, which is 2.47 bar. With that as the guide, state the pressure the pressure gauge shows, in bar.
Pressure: 2.75 bar
